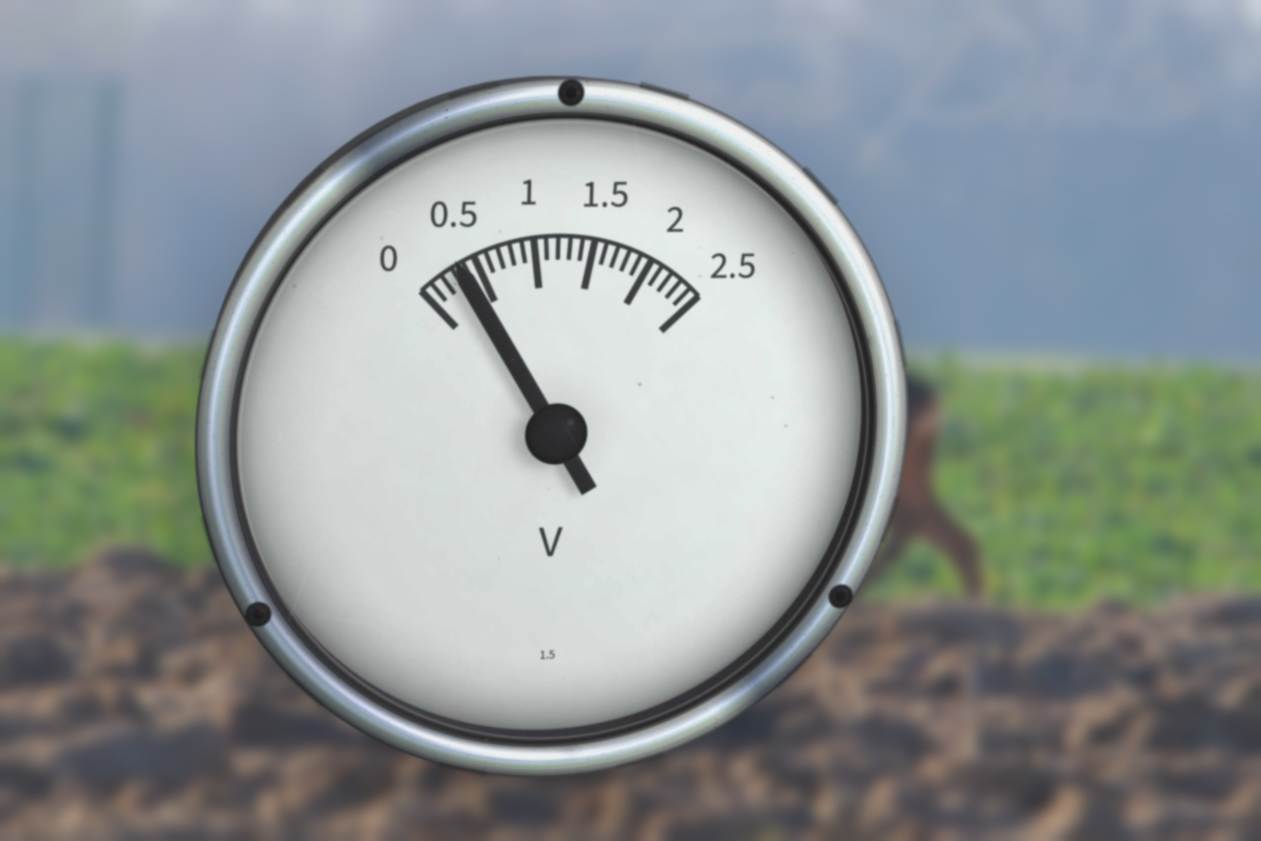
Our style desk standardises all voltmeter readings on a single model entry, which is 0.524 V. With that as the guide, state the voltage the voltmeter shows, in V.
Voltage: 0.35 V
